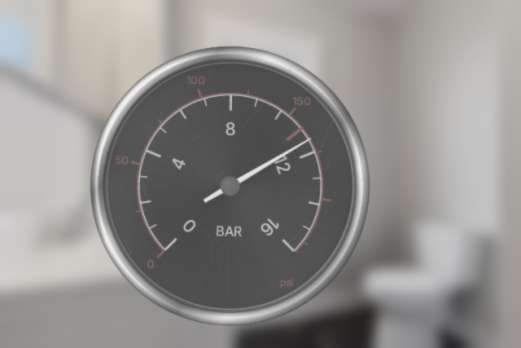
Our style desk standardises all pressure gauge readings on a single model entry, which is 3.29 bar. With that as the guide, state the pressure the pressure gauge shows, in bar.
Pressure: 11.5 bar
